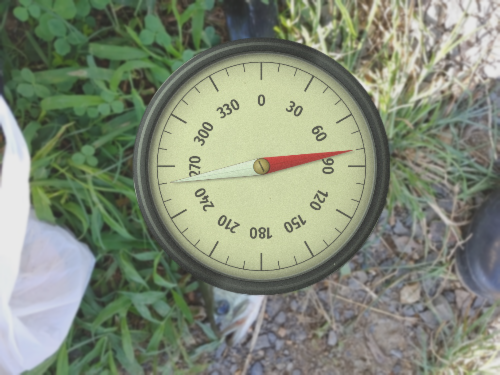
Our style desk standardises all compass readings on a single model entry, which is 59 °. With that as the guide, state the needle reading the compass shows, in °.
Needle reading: 80 °
